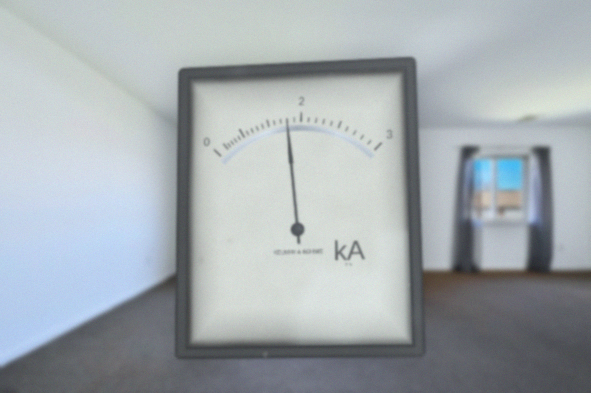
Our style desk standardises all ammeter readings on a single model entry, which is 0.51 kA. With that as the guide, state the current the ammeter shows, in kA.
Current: 1.8 kA
